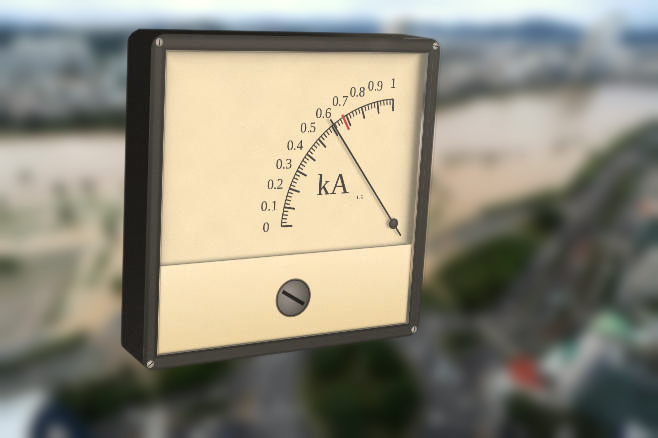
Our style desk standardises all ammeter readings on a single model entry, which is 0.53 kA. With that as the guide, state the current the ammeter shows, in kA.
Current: 0.6 kA
